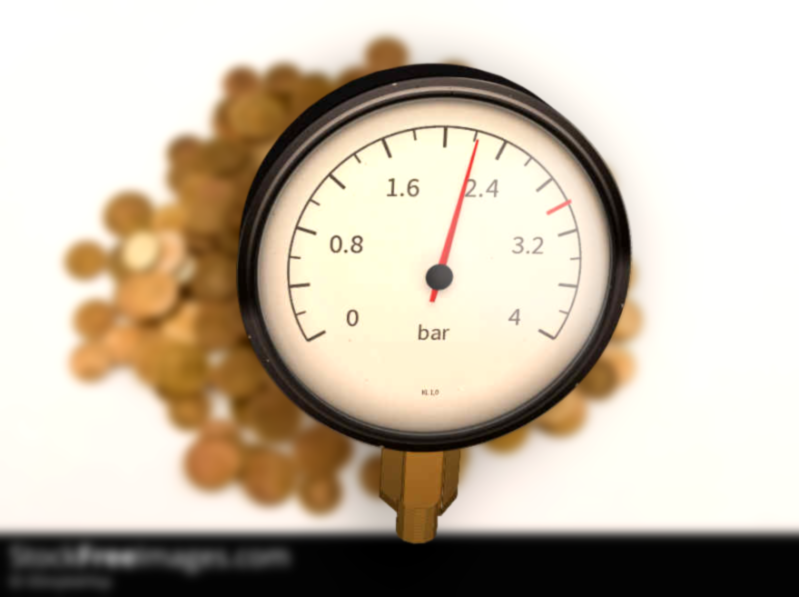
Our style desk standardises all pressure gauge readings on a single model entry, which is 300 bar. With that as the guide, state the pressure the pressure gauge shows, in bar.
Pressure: 2.2 bar
